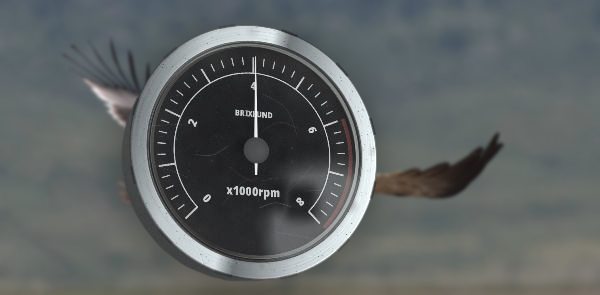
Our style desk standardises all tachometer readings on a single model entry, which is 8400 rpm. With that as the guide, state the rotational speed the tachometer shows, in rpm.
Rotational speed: 4000 rpm
